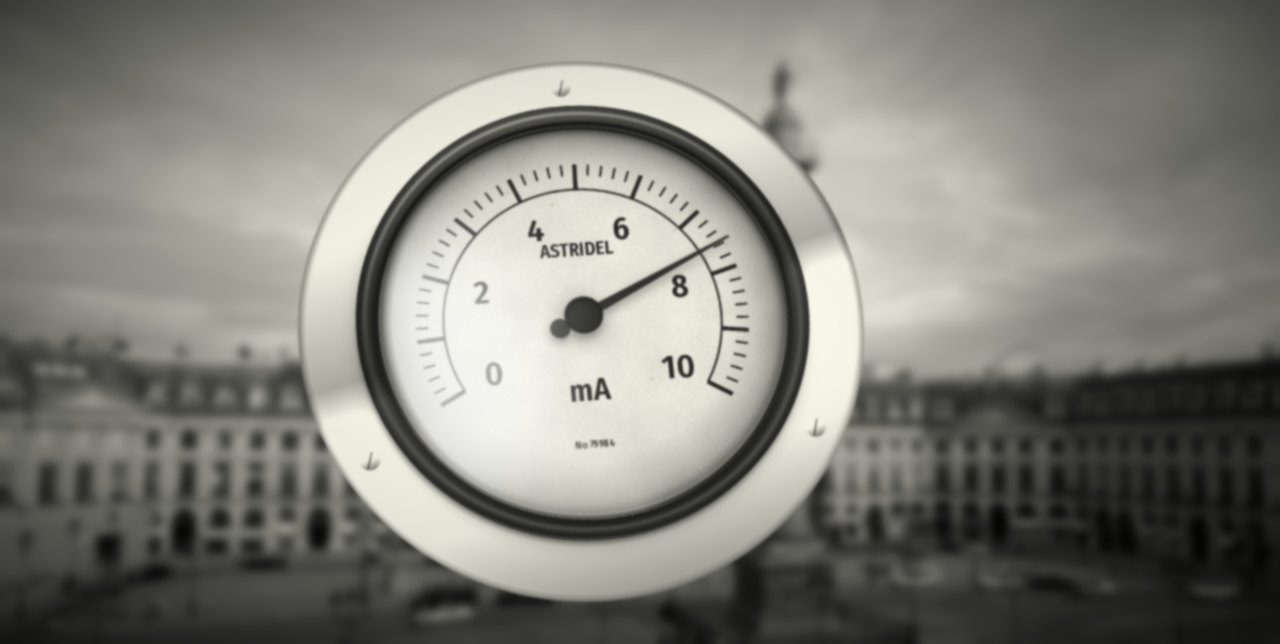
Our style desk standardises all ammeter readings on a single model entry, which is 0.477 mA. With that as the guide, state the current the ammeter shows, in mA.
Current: 7.6 mA
